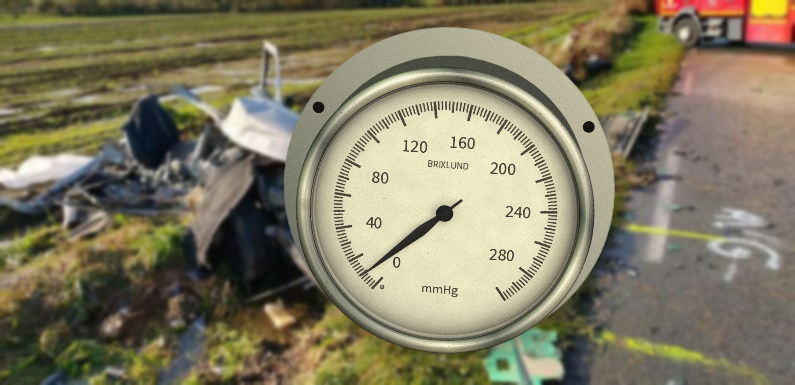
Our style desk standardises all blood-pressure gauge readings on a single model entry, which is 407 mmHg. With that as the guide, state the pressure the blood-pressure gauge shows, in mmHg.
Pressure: 10 mmHg
